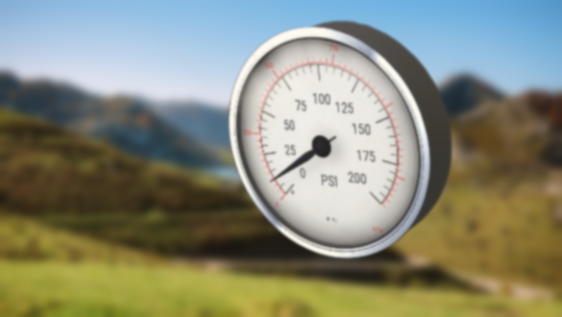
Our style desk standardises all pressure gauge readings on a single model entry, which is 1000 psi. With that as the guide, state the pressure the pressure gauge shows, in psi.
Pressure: 10 psi
